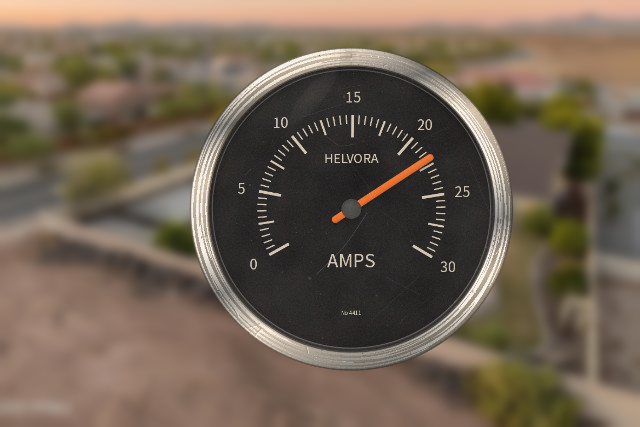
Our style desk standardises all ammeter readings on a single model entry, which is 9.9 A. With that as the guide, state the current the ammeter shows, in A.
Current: 22 A
